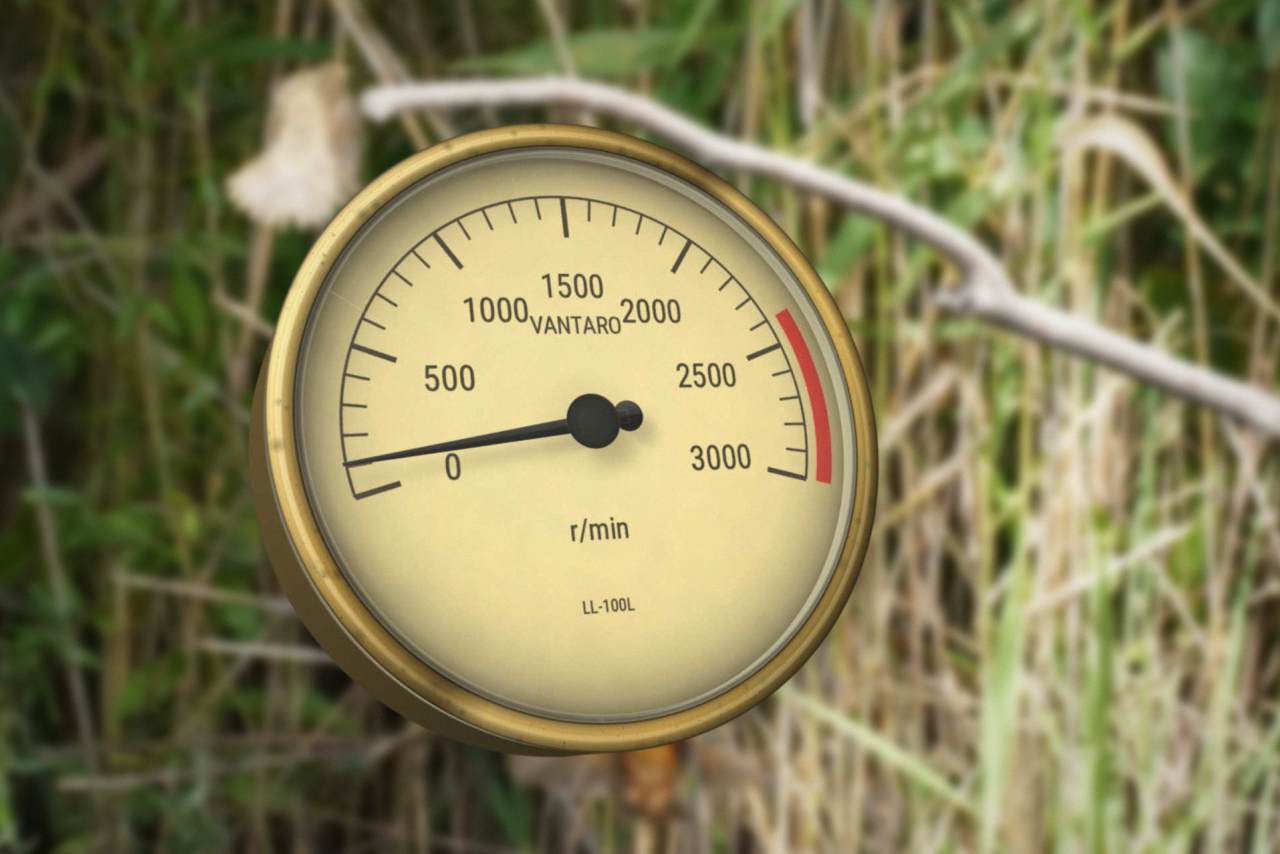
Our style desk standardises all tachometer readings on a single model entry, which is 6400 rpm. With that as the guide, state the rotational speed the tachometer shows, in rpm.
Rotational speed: 100 rpm
